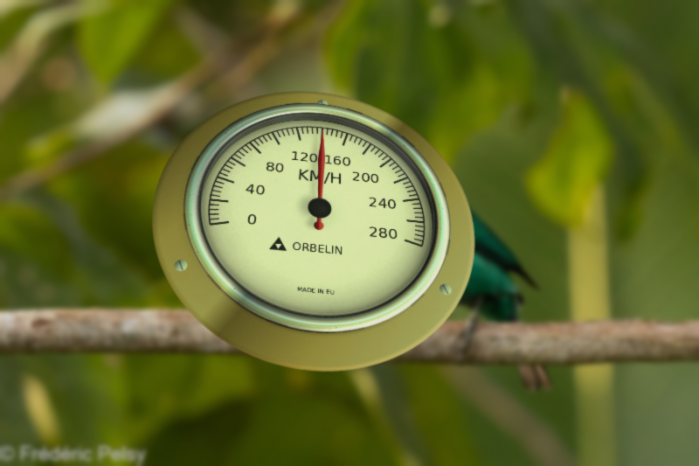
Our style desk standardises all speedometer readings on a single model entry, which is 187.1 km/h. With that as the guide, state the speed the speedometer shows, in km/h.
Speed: 140 km/h
